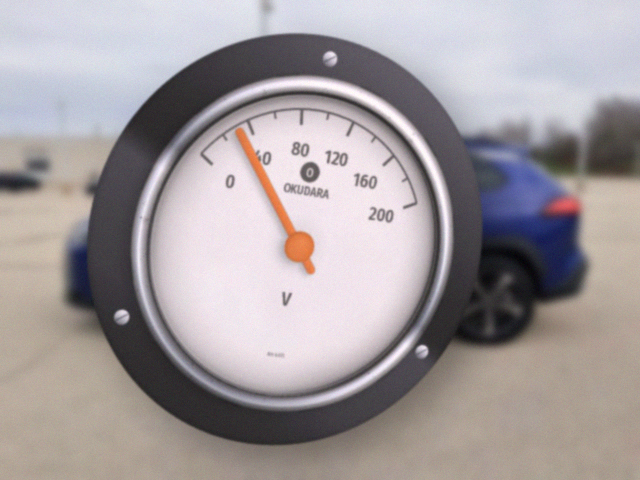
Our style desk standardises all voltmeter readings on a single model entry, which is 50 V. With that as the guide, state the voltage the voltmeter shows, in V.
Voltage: 30 V
